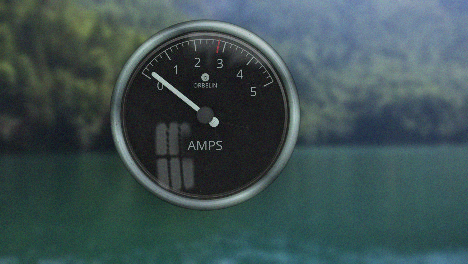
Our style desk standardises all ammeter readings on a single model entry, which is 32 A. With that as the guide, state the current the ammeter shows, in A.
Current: 0.2 A
